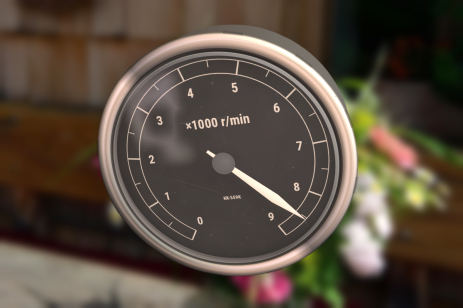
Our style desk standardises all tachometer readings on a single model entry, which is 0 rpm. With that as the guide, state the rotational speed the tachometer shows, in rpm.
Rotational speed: 8500 rpm
